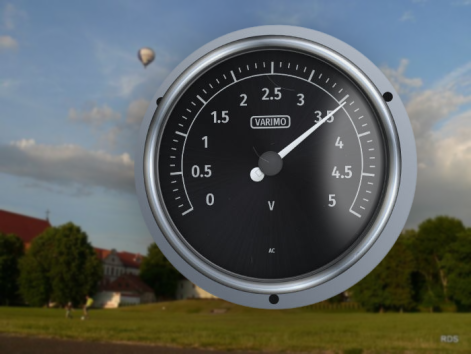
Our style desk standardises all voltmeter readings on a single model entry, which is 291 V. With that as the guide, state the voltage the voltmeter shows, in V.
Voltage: 3.55 V
